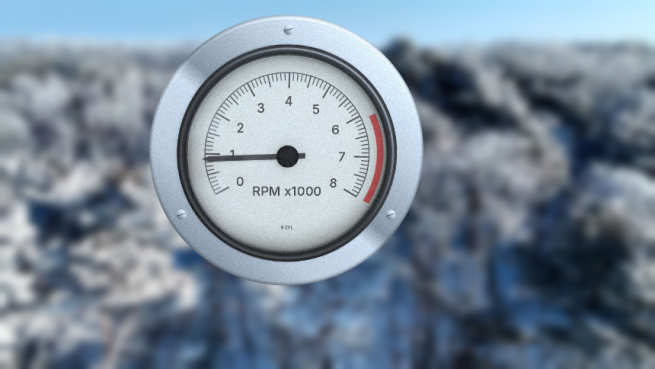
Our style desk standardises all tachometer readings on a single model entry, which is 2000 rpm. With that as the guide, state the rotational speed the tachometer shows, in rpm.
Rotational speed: 900 rpm
